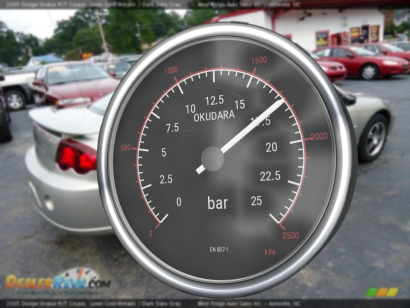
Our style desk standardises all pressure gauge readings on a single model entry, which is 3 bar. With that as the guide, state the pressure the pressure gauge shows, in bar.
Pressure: 17.5 bar
